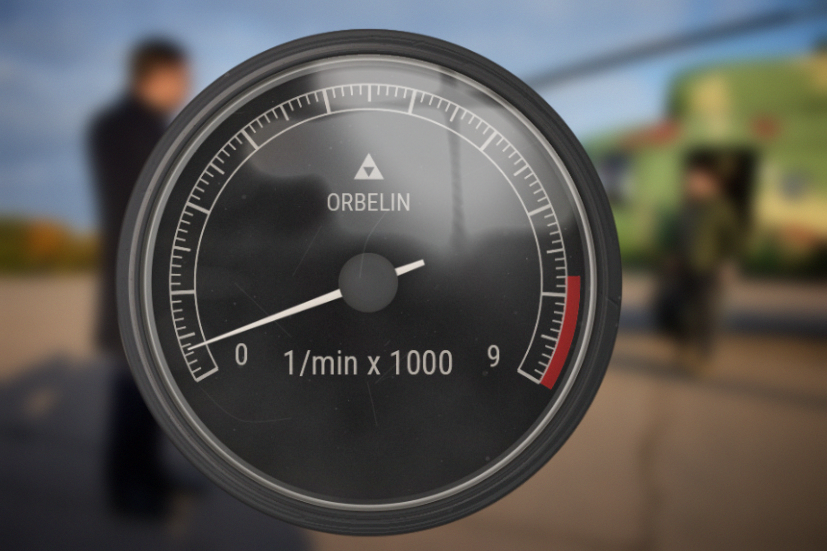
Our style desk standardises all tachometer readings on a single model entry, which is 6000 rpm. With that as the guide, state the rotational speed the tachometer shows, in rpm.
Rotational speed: 350 rpm
